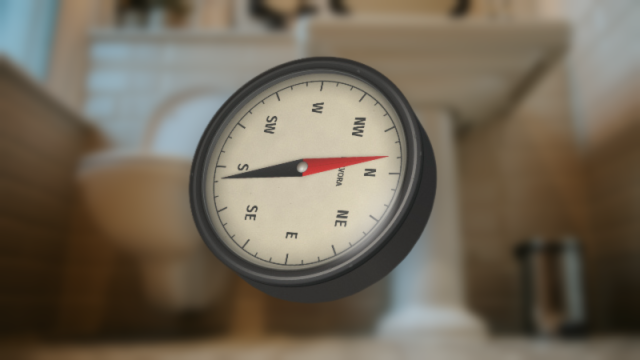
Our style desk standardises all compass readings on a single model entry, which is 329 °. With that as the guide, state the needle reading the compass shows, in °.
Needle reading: 350 °
